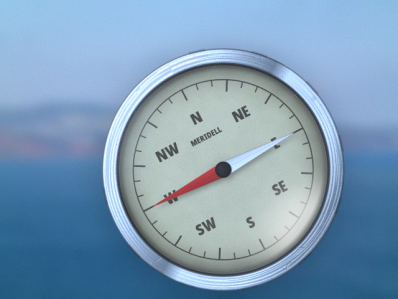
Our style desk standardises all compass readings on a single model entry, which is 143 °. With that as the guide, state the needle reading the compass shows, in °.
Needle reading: 270 °
